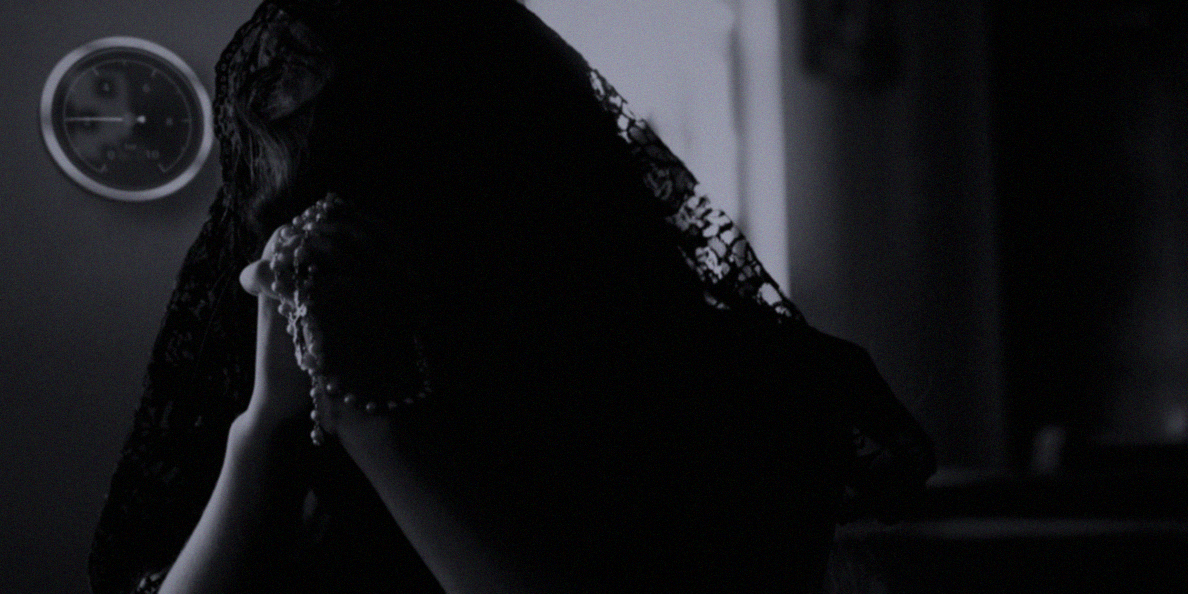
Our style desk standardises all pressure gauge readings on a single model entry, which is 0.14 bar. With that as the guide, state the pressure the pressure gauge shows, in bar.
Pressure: 2 bar
